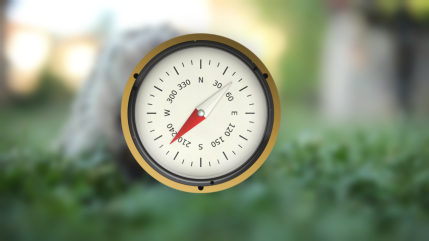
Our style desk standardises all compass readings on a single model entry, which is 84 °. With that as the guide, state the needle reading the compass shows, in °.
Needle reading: 225 °
